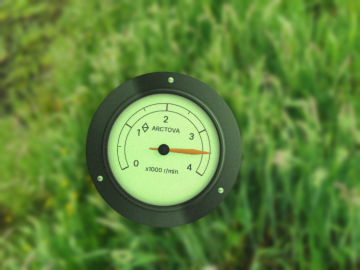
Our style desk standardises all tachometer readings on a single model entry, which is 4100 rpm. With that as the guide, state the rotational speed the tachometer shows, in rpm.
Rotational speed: 3500 rpm
